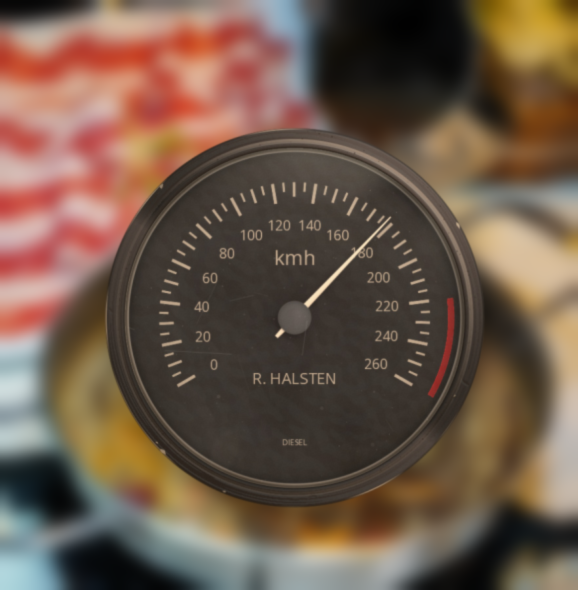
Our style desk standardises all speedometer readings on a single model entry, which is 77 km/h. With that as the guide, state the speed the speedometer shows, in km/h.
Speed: 177.5 km/h
